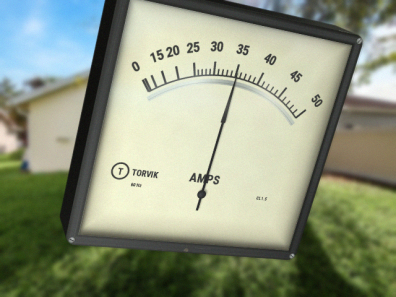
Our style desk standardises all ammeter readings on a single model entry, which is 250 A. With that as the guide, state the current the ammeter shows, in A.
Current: 35 A
